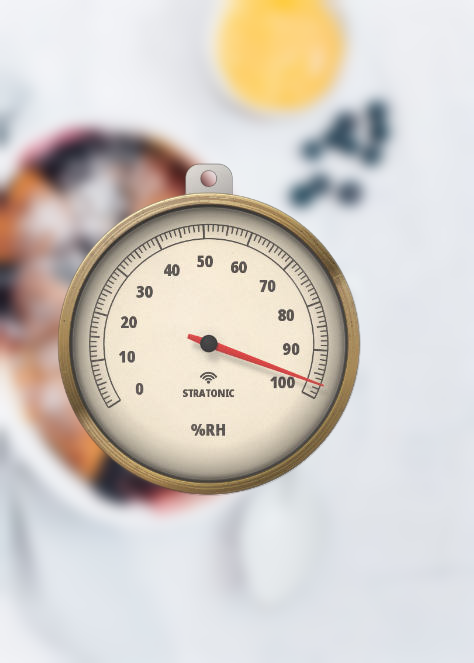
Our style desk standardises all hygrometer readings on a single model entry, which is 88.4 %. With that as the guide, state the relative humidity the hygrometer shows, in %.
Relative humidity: 97 %
